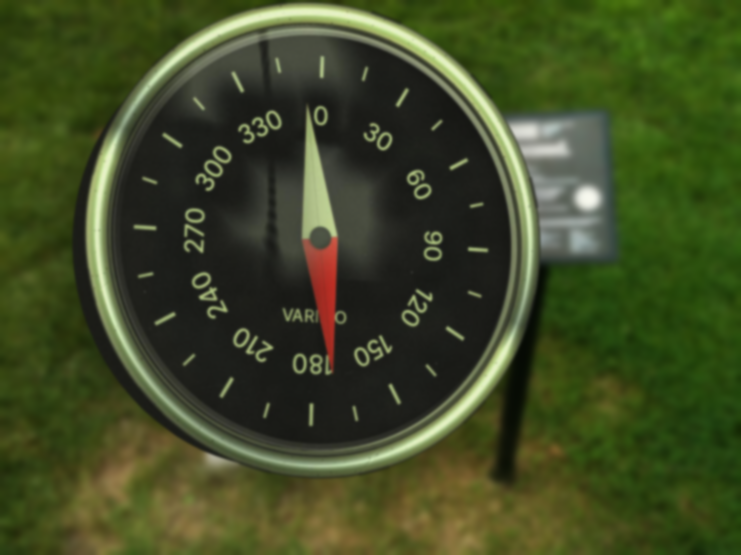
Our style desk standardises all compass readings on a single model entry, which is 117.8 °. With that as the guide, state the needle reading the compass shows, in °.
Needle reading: 172.5 °
